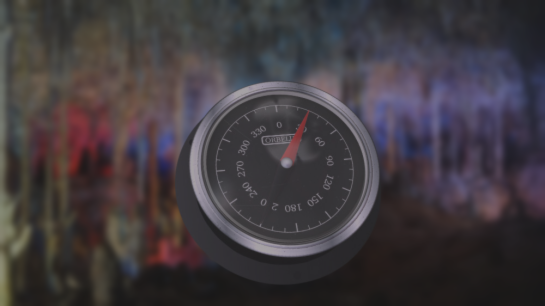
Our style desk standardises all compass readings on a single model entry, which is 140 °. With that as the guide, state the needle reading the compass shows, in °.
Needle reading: 30 °
